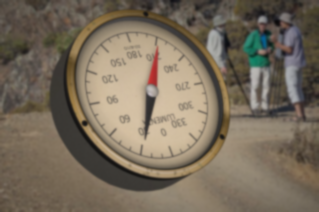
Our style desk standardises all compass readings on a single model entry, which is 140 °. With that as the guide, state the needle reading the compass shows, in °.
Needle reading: 210 °
